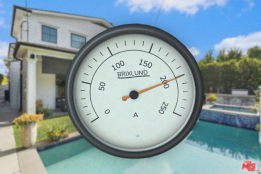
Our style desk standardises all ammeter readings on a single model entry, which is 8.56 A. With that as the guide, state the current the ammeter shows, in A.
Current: 200 A
